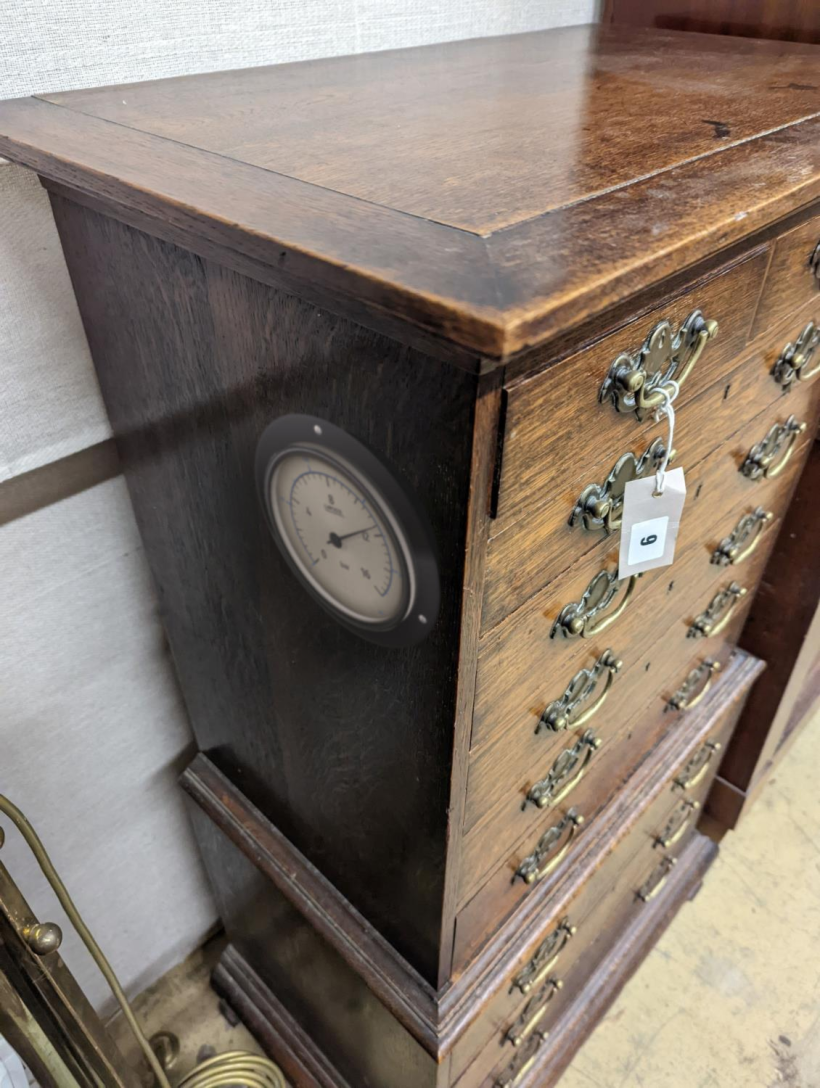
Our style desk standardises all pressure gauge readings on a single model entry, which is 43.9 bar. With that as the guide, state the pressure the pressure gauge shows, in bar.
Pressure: 11.5 bar
